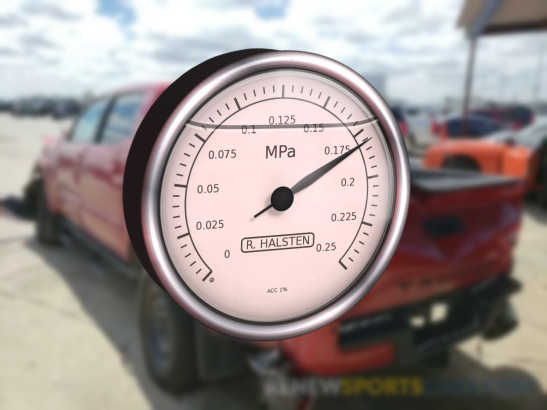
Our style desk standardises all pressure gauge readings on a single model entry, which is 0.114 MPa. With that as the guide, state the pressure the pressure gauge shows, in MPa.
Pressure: 0.18 MPa
